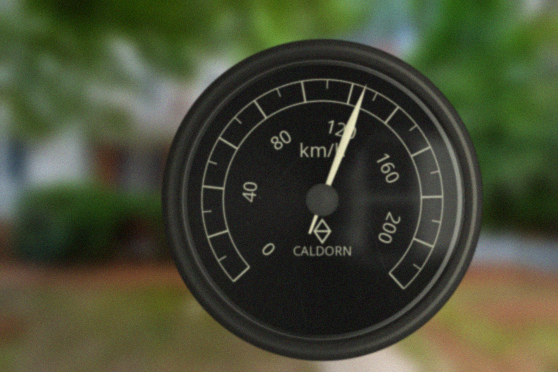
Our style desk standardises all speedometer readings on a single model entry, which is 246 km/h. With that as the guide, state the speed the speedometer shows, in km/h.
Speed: 125 km/h
